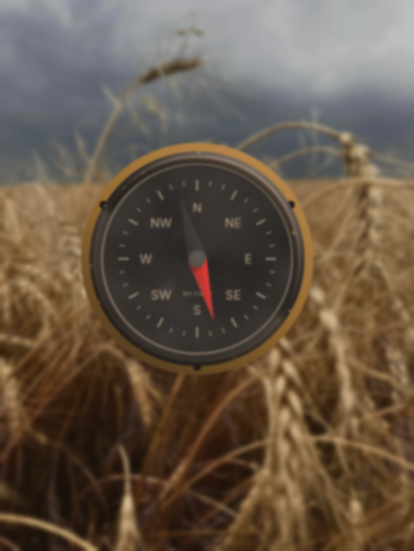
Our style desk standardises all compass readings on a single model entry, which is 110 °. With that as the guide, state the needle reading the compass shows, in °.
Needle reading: 165 °
